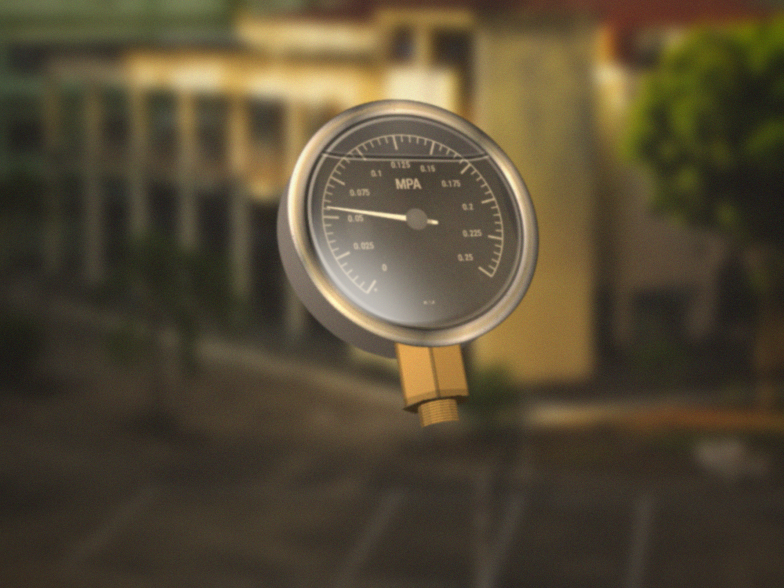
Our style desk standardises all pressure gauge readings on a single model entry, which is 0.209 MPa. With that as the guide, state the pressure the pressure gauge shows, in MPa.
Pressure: 0.055 MPa
